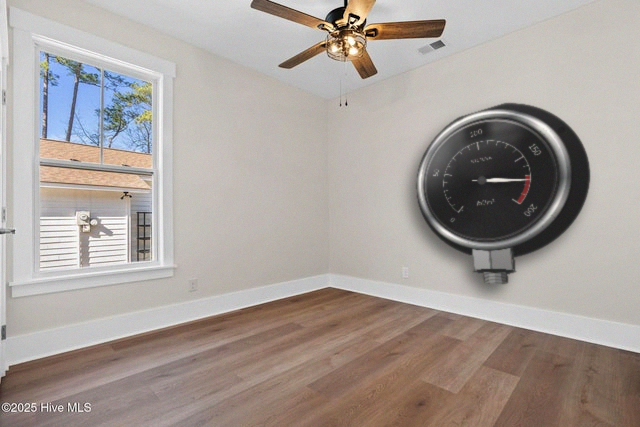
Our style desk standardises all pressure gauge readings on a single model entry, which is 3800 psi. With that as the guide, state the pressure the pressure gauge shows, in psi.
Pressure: 175 psi
